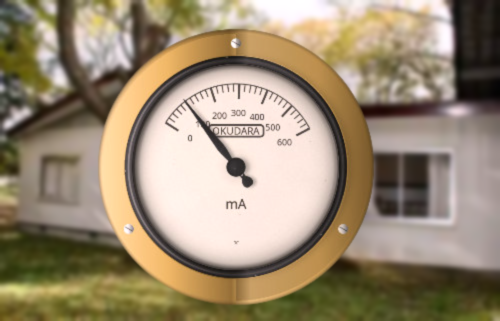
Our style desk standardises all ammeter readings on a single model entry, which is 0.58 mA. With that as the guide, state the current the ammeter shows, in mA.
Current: 100 mA
